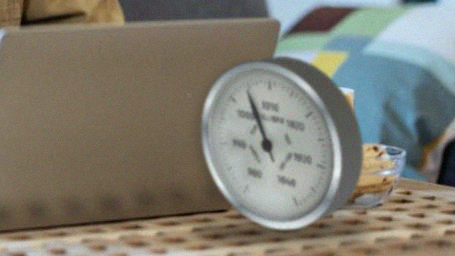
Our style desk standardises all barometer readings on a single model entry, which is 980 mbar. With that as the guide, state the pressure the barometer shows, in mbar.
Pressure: 1005 mbar
